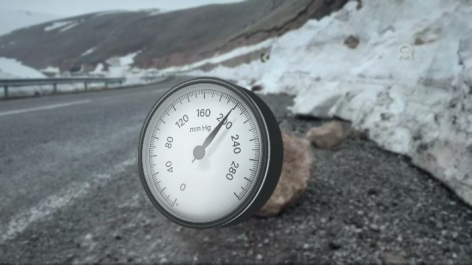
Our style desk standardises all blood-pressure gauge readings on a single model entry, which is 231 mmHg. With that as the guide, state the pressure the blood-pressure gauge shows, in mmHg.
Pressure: 200 mmHg
